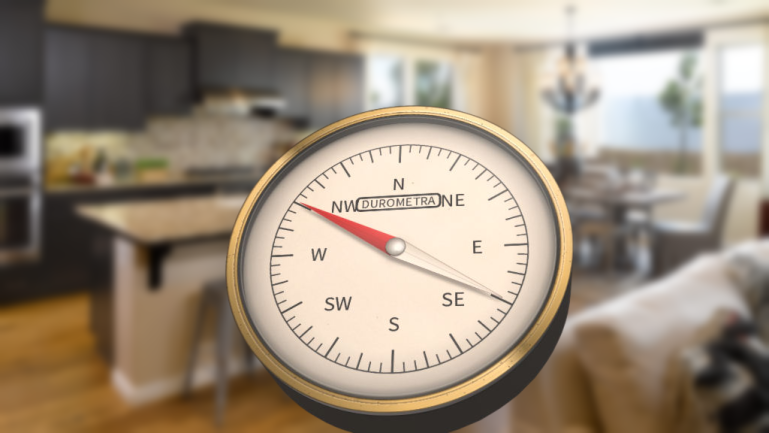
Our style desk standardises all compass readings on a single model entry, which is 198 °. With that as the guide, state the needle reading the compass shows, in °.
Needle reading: 300 °
